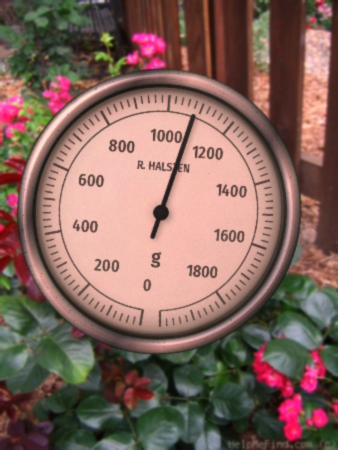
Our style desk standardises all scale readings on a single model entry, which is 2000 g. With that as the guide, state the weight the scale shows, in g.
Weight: 1080 g
